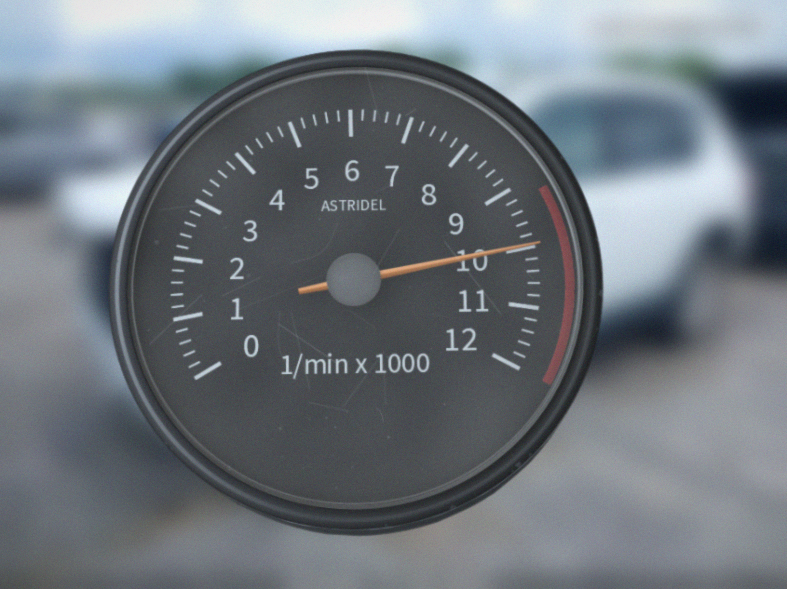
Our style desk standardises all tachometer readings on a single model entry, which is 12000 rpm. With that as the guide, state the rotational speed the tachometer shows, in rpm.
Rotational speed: 10000 rpm
